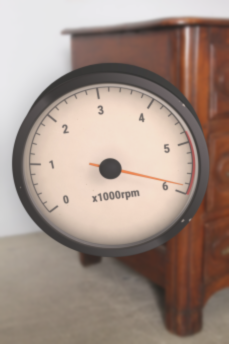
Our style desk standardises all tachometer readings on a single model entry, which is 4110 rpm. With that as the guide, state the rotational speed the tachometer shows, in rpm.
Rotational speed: 5800 rpm
